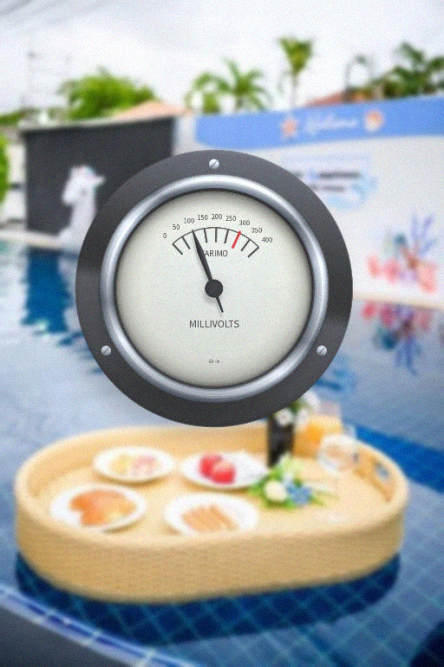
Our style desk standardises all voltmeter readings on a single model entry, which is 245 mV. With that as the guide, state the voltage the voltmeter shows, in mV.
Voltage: 100 mV
